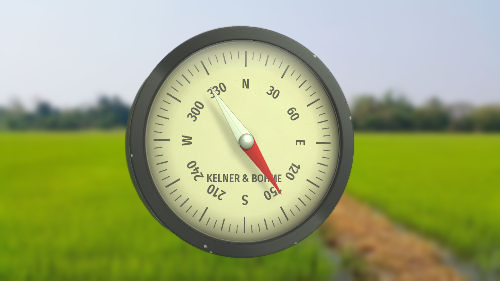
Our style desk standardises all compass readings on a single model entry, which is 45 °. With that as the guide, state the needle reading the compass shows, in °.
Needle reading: 145 °
